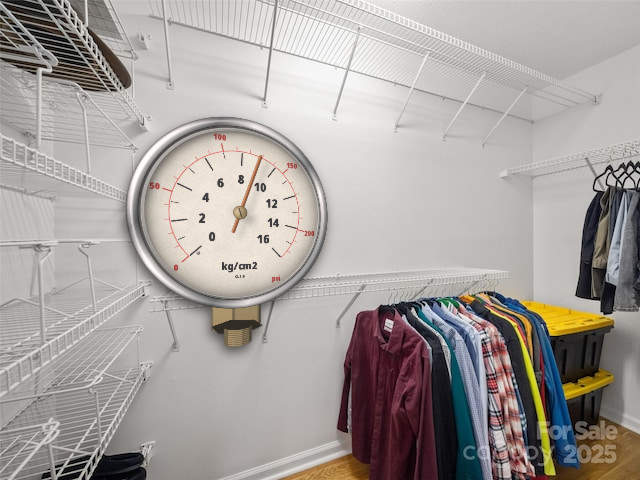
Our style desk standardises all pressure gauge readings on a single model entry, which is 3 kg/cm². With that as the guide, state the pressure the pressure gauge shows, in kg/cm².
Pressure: 9 kg/cm²
